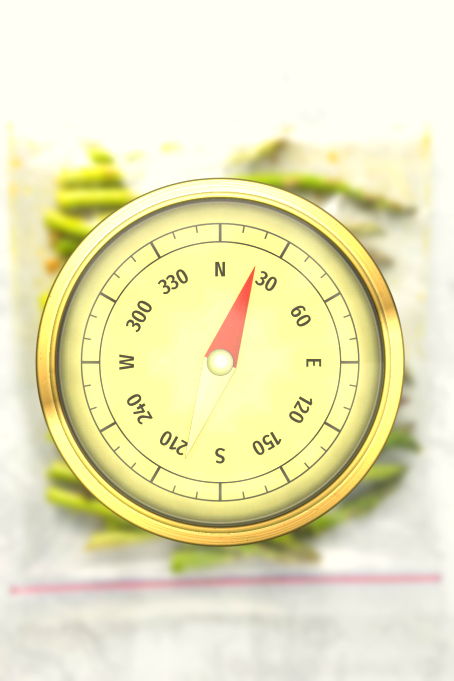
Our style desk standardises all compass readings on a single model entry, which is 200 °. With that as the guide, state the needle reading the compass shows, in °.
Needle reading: 20 °
